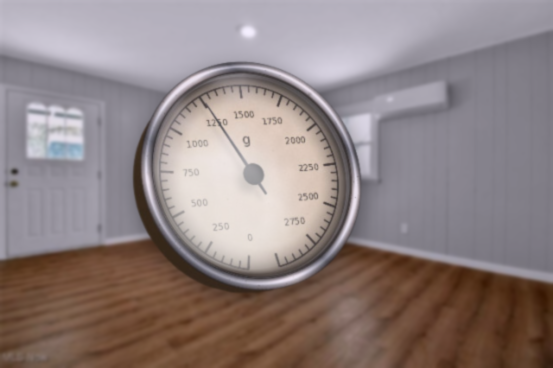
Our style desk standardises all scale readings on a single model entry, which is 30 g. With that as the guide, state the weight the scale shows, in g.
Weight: 1250 g
